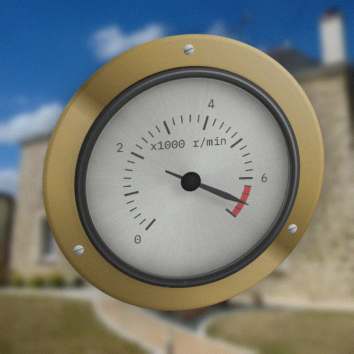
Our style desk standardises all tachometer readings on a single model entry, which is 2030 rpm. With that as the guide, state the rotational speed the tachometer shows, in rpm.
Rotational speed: 6600 rpm
